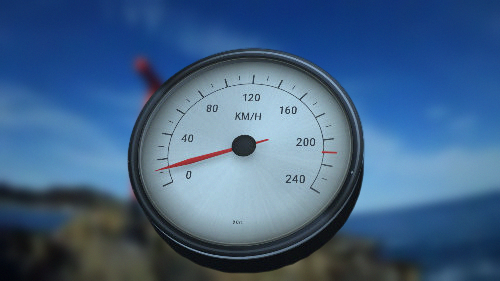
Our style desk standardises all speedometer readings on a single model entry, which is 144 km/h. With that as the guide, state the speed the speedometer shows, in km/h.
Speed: 10 km/h
